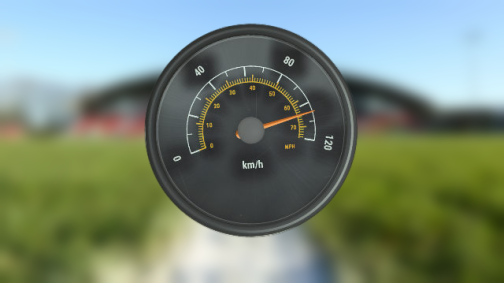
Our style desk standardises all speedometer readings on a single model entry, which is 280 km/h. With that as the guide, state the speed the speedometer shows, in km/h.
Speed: 105 km/h
